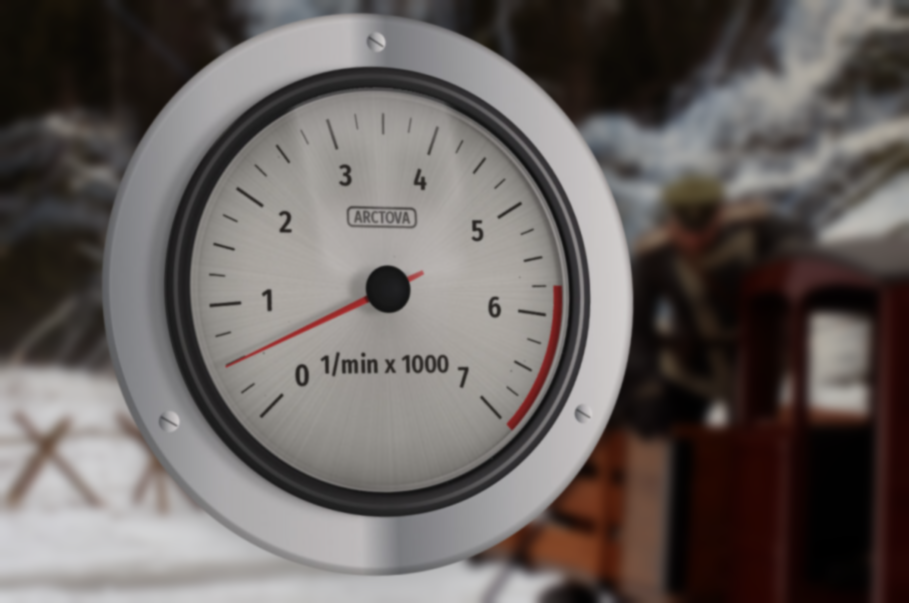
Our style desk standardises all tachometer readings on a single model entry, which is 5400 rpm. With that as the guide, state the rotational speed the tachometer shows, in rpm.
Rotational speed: 500 rpm
